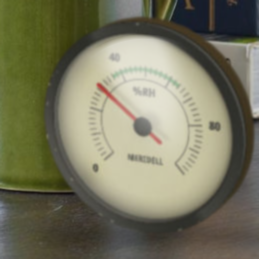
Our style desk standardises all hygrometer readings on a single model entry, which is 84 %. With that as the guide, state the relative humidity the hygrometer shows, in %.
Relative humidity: 30 %
